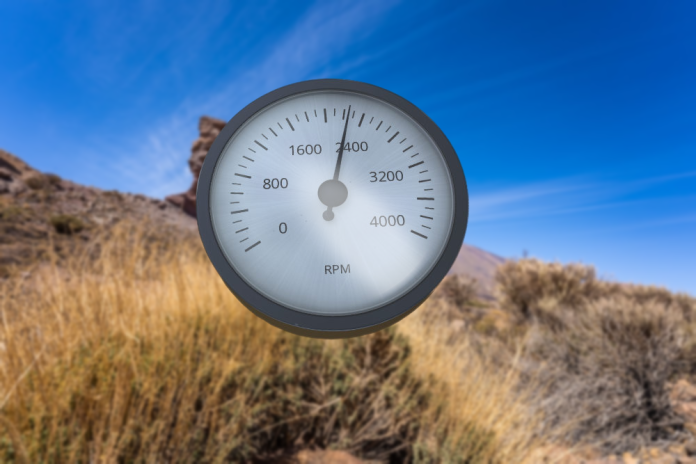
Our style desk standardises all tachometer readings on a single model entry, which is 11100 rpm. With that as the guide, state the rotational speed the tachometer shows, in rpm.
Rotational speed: 2250 rpm
